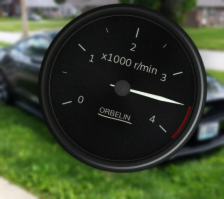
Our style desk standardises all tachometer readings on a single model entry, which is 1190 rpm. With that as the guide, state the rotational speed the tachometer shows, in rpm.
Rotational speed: 3500 rpm
